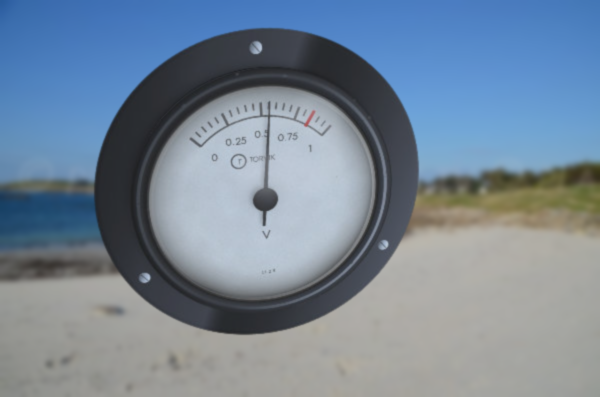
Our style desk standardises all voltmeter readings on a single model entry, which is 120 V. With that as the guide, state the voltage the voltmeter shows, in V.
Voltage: 0.55 V
